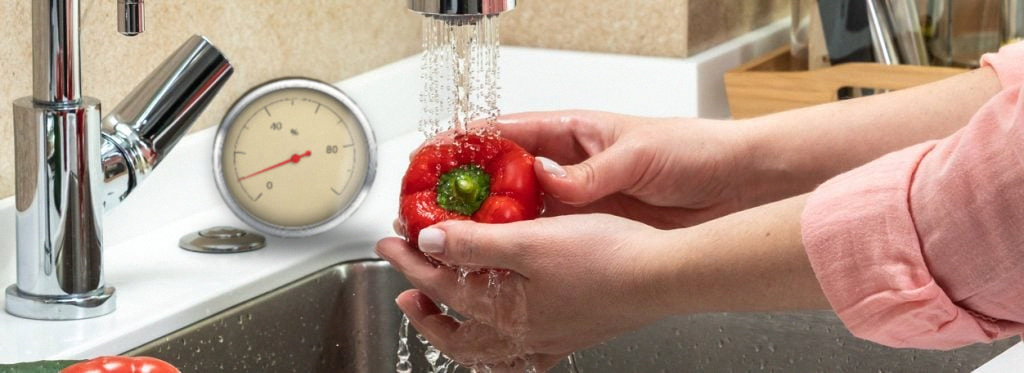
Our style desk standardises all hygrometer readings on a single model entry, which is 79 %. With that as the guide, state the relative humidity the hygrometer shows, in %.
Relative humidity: 10 %
